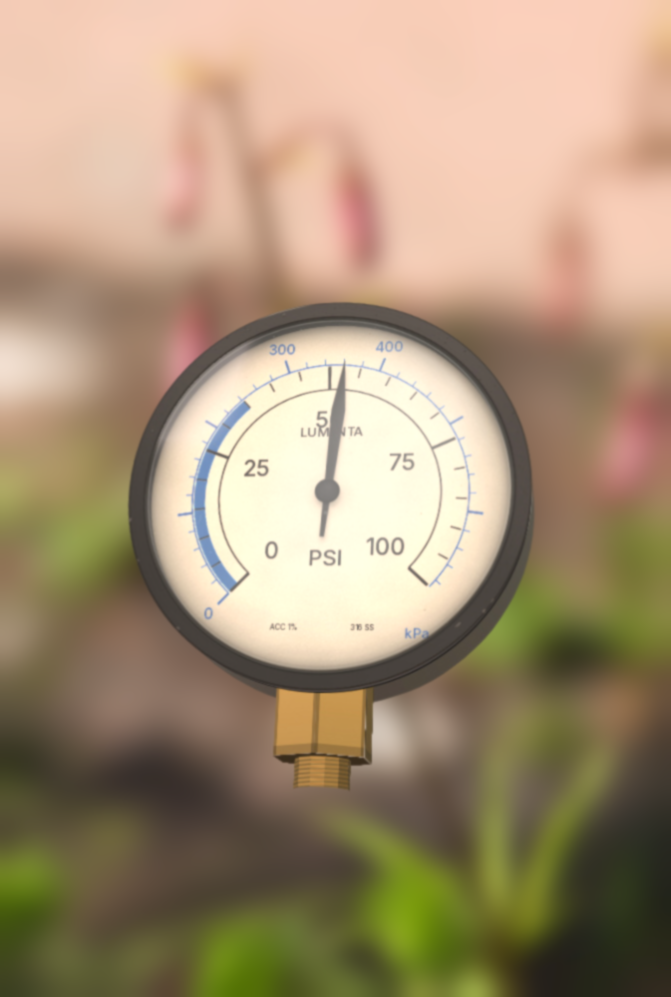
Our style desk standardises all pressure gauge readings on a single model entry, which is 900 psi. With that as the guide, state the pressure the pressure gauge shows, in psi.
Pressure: 52.5 psi
